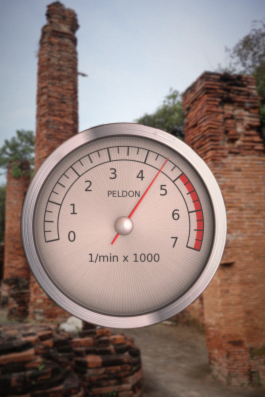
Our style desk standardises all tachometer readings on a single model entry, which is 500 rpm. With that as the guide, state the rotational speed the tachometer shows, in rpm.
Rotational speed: 4500 rpm
